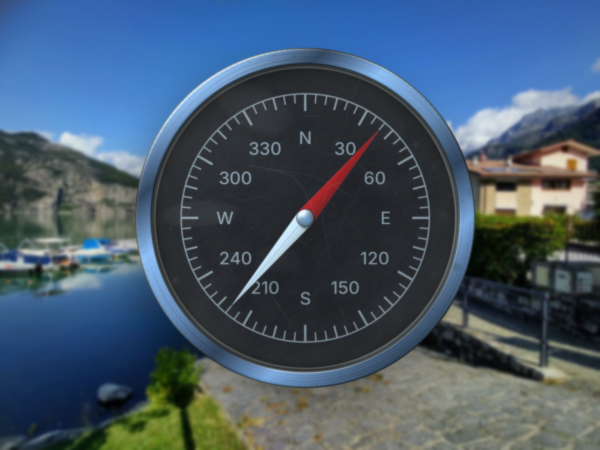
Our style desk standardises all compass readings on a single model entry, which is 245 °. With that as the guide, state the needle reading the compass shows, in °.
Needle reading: 40 °
